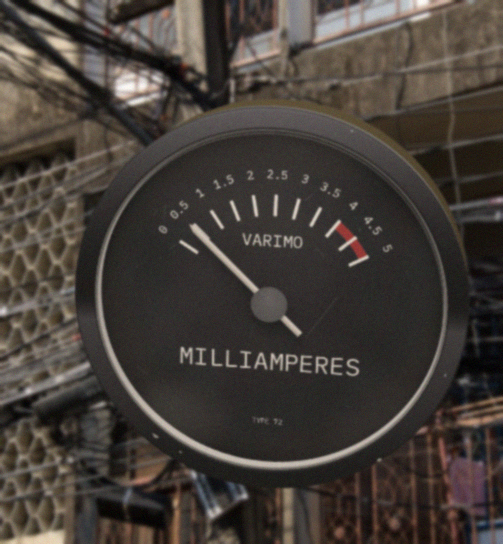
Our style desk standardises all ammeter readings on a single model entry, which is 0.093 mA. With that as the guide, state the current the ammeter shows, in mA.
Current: 0.5 mA
